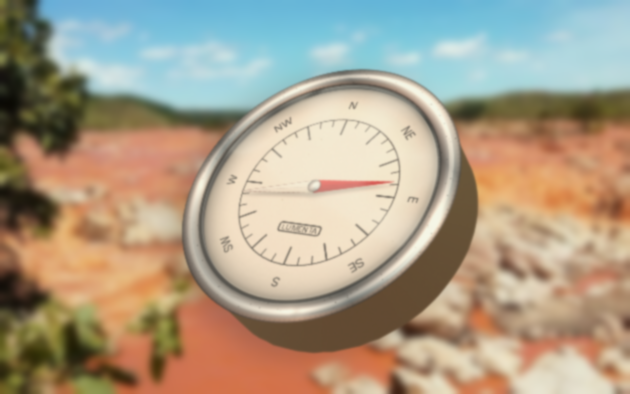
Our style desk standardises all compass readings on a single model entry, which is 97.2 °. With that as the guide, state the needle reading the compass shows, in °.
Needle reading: 80 °
